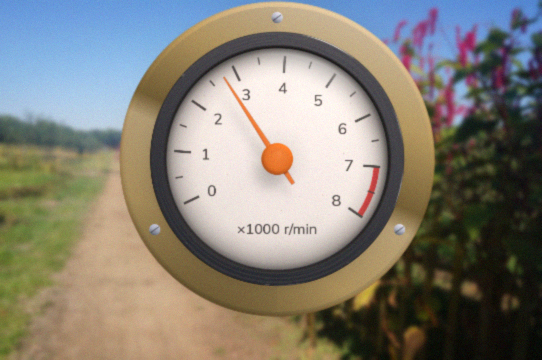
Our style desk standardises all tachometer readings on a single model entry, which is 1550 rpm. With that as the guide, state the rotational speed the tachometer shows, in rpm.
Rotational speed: 2750 rpm
